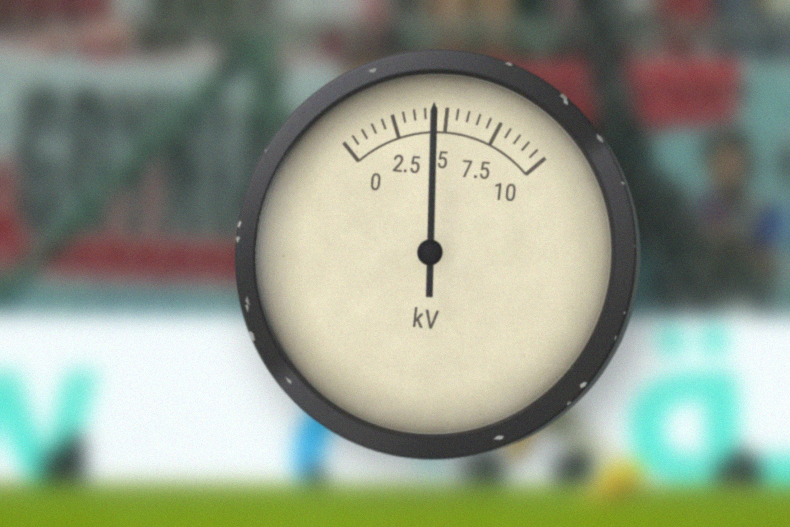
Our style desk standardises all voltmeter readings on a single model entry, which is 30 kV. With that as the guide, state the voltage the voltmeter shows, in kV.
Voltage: 4.5 kV
